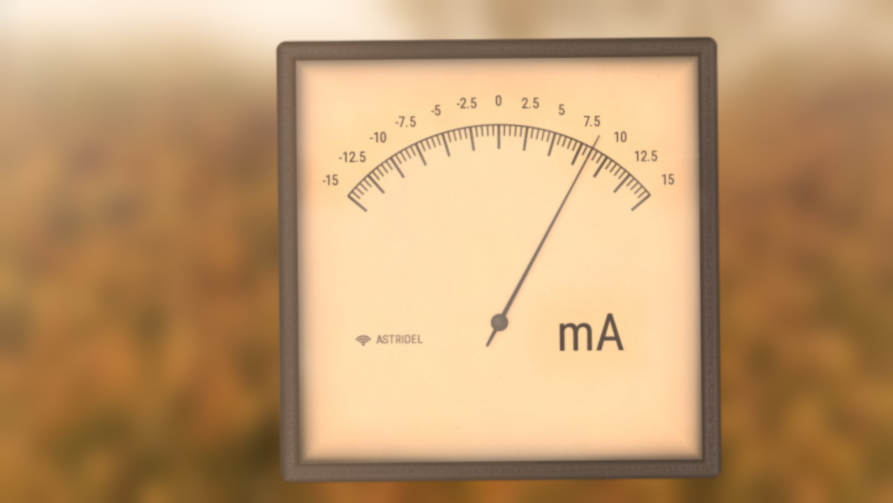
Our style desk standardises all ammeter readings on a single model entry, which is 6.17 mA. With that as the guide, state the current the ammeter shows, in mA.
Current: 8.5 mA
